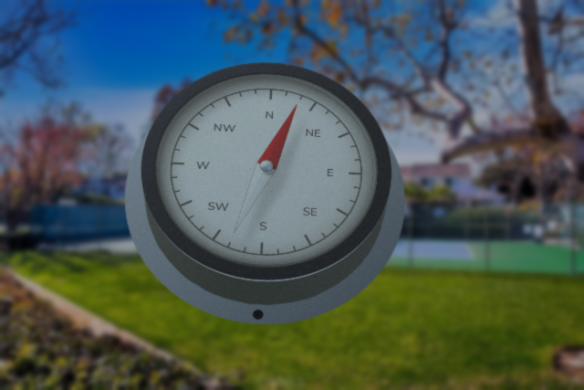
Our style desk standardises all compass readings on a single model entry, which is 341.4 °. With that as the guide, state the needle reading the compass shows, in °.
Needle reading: 20 °
